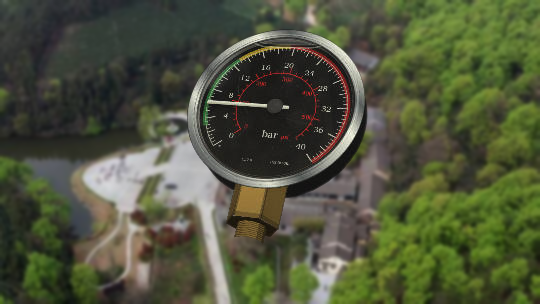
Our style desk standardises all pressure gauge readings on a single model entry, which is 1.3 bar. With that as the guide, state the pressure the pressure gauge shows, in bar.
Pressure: 6 bar
